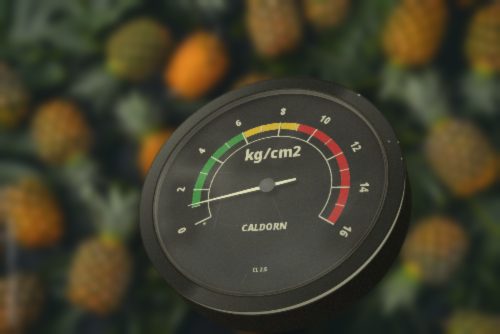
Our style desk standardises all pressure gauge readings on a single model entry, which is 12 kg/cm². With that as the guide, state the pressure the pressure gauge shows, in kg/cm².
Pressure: 1 kg/cm²
